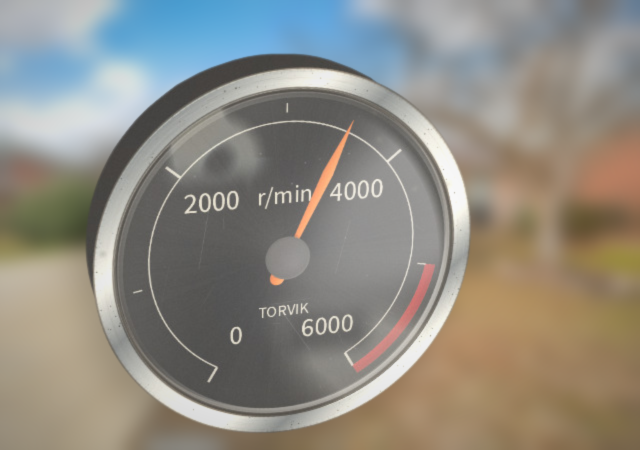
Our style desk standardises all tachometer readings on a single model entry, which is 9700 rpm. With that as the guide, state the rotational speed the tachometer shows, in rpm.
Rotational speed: 3500 rpm
